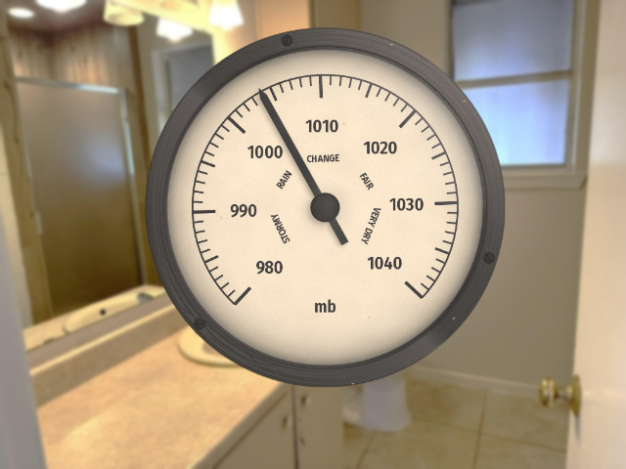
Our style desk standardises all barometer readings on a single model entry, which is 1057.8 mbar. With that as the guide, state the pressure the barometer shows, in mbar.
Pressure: 1004 mbar
